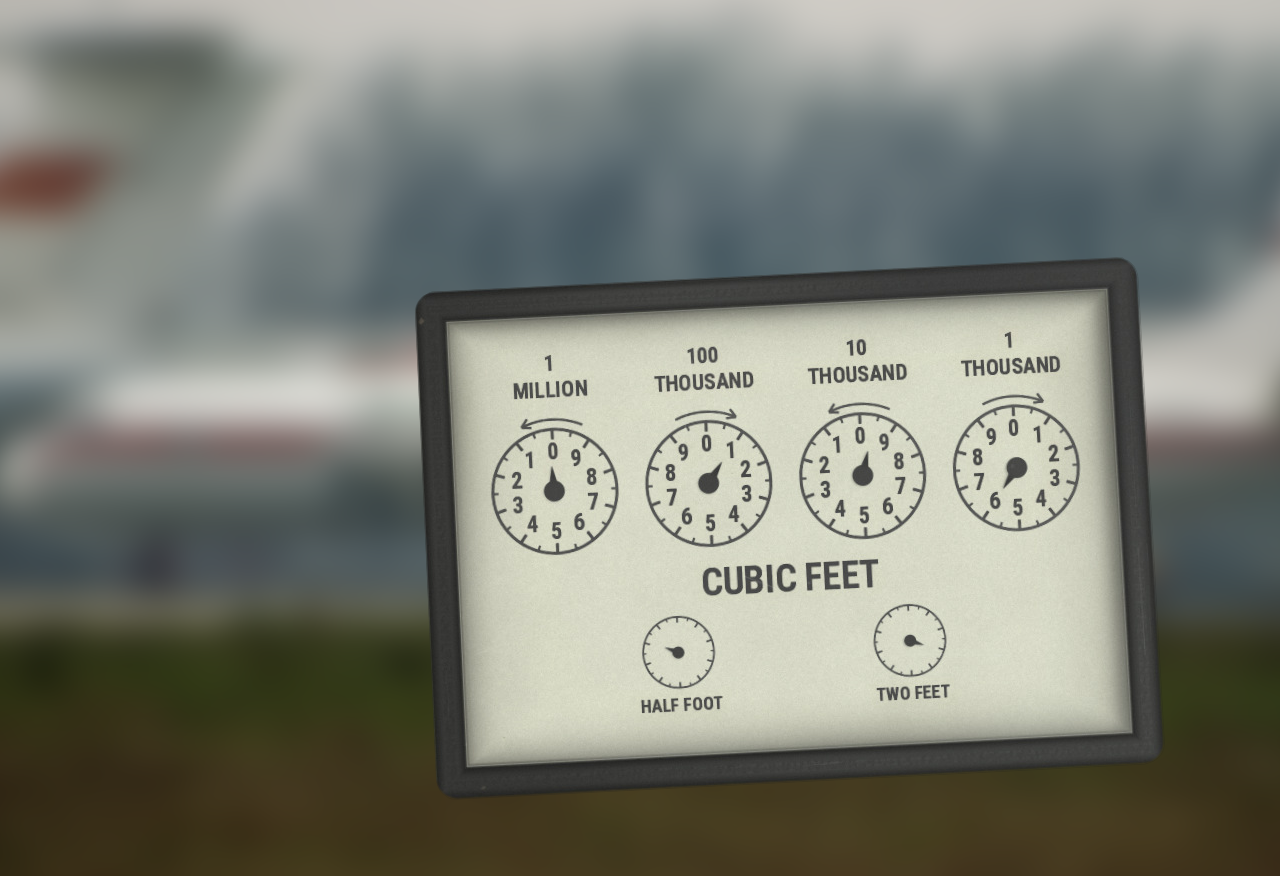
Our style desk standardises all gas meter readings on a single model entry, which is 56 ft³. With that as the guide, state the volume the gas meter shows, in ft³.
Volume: 9600 ft³
